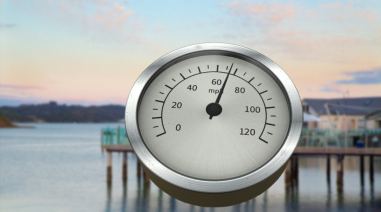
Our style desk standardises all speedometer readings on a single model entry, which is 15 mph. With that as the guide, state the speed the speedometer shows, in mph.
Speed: 67.5 mph
